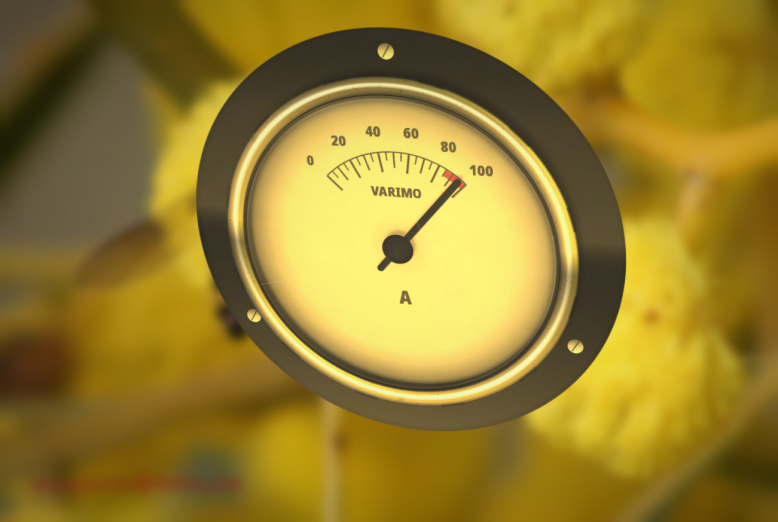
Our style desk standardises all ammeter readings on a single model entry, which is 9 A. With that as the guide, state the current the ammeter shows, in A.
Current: 95 A
